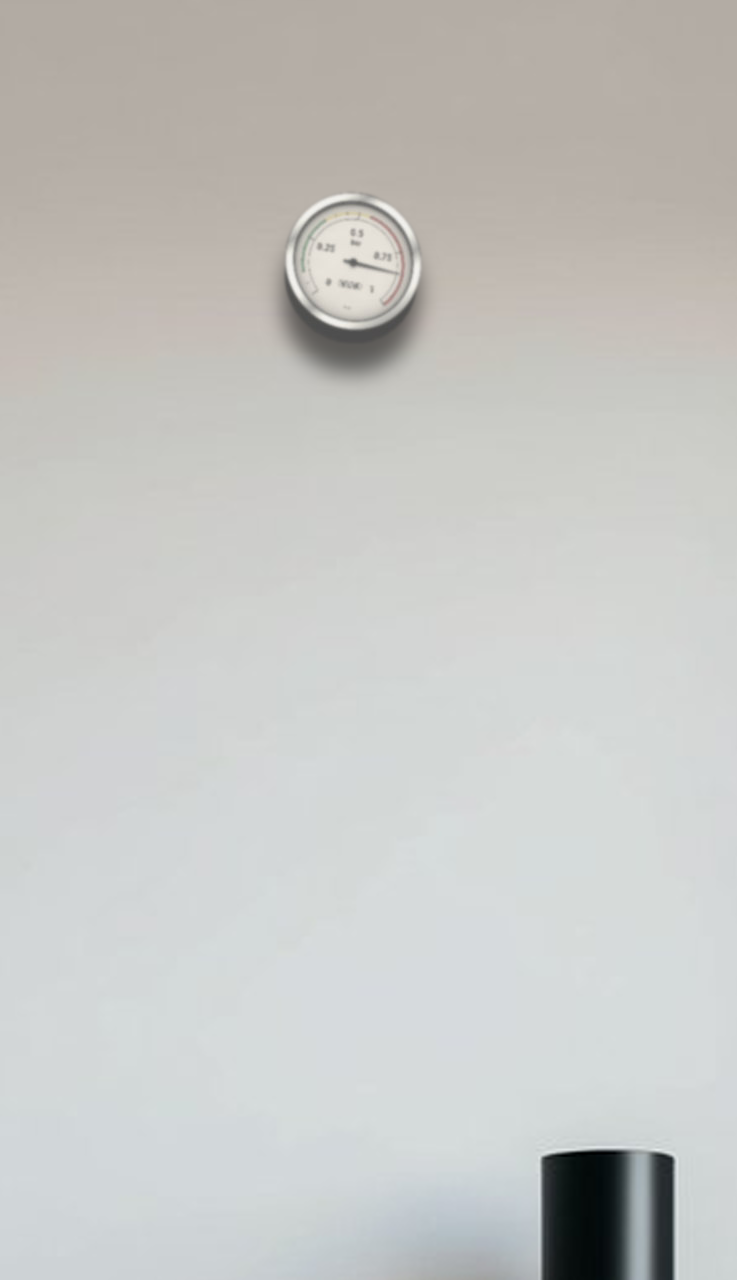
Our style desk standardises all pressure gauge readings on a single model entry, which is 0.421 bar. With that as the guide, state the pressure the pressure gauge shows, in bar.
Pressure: 0.85 bar
